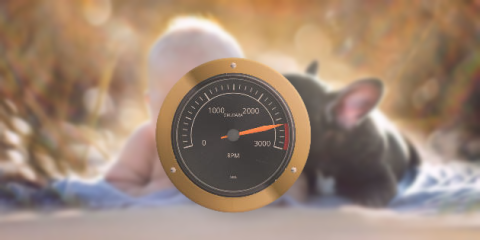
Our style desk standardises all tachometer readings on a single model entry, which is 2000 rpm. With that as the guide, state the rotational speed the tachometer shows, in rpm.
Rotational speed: 2600 rpm
